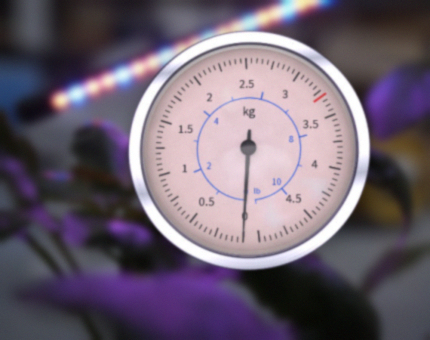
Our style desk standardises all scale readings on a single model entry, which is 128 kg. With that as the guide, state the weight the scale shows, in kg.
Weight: 0 kg
